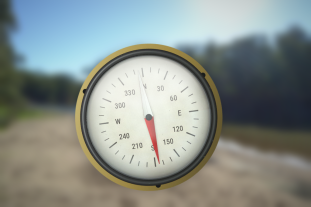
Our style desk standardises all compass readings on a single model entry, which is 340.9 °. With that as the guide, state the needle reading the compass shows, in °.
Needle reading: 175 °
